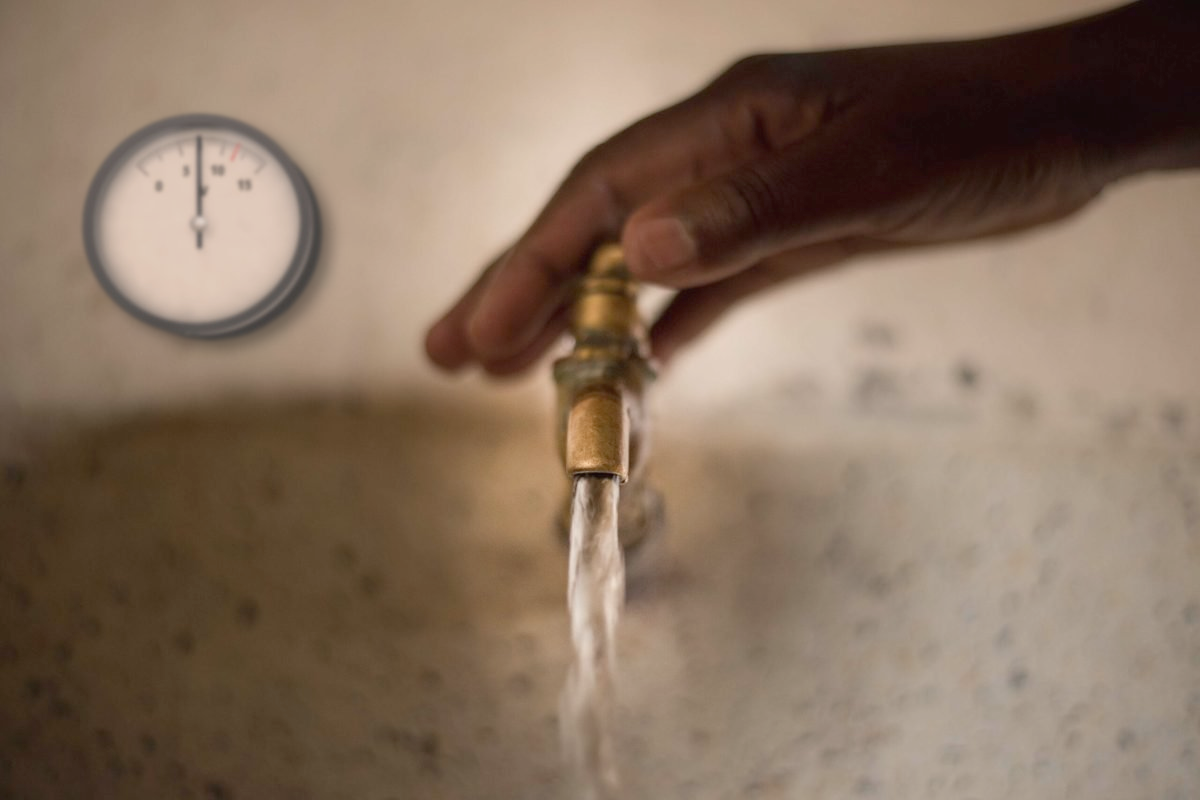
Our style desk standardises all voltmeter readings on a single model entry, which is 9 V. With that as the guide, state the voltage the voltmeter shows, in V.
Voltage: 7.5 V
